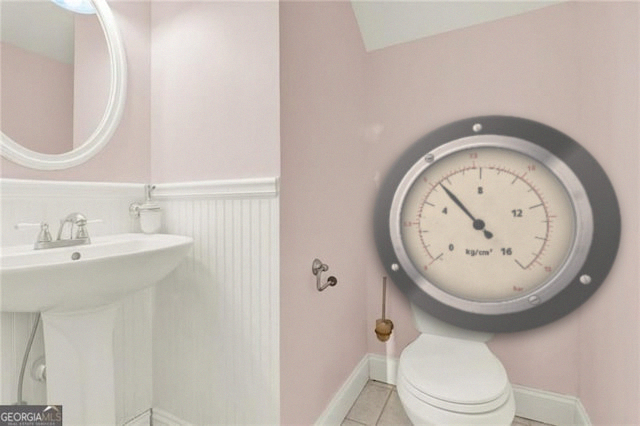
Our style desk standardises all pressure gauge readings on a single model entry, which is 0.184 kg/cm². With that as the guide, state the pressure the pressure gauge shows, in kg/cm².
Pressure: 5.5 kg/cm²
